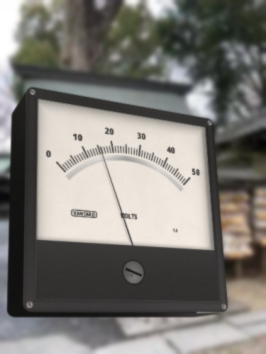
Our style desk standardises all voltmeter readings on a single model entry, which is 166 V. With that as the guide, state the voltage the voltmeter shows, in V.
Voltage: 15 V
